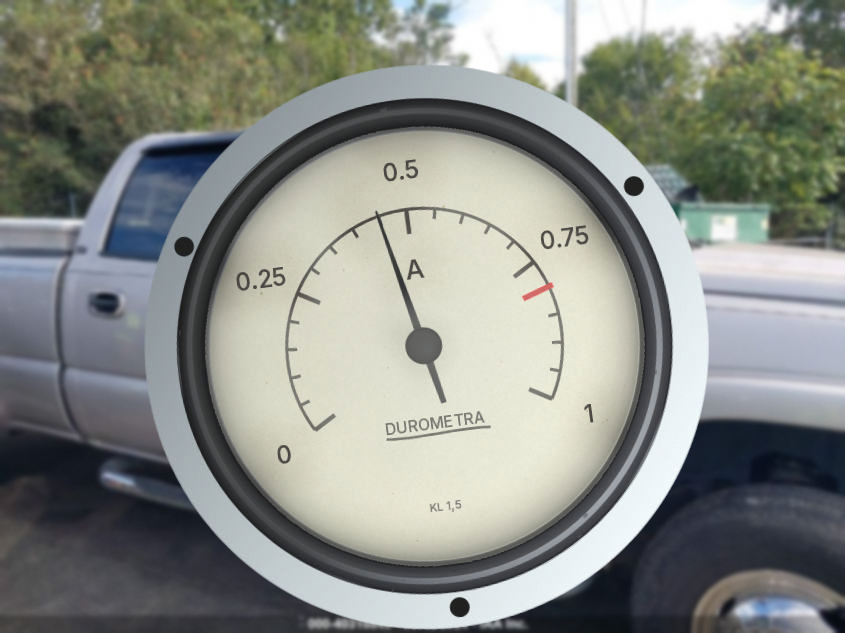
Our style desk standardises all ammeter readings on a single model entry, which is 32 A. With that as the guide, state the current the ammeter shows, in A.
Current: 0.45 A
